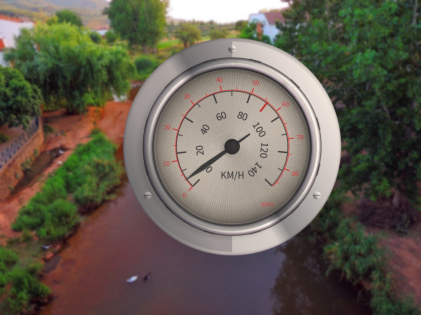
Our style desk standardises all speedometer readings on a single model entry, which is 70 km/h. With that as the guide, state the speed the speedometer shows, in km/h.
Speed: 5 km/h
